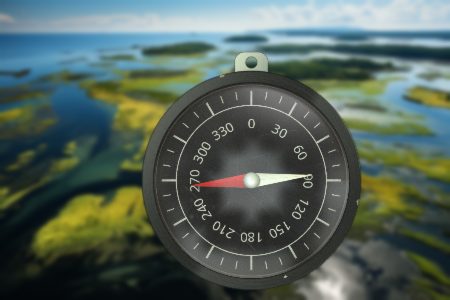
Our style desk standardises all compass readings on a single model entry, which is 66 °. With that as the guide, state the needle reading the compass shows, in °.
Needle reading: 265 °
